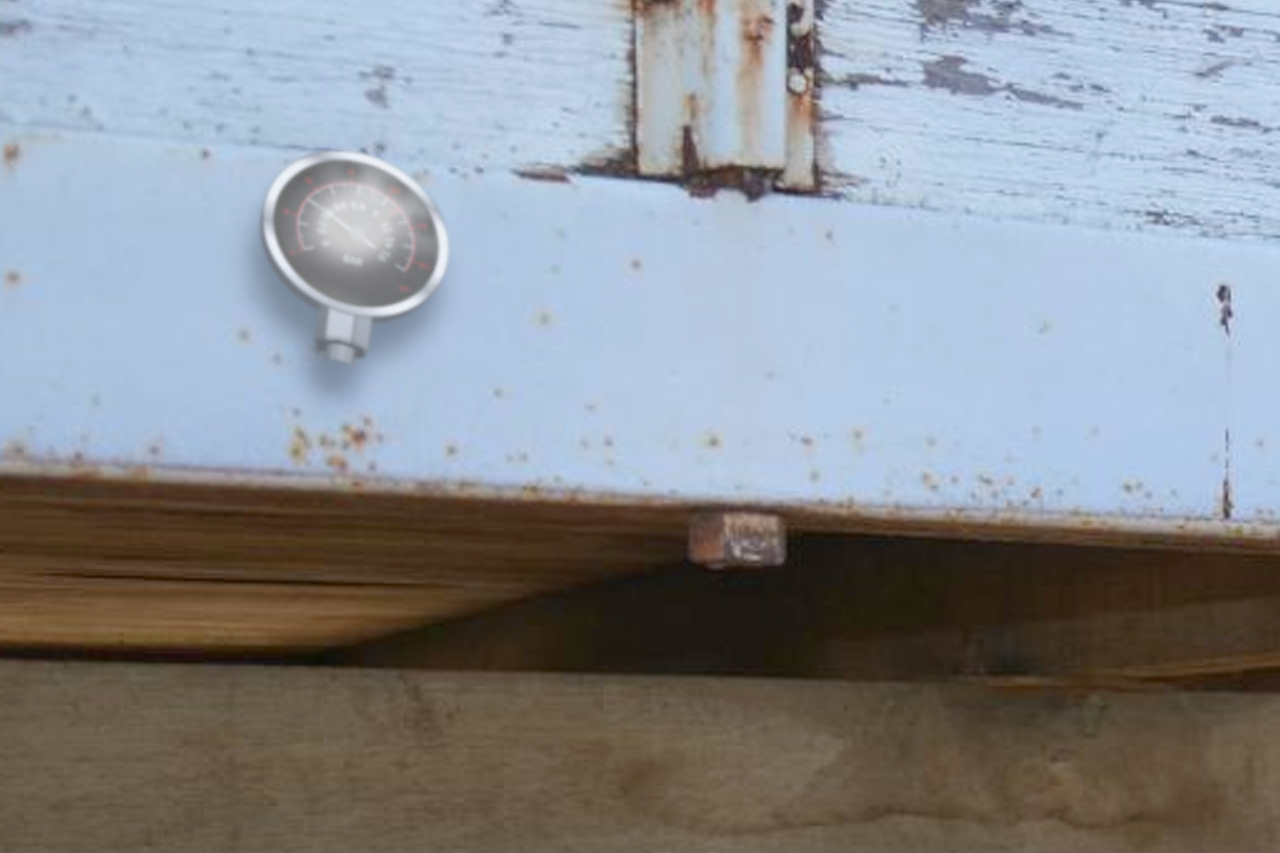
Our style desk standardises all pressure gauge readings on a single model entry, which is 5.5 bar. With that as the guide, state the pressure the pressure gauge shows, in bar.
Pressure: 0.4 bar
